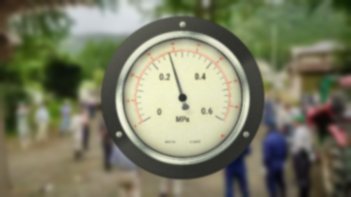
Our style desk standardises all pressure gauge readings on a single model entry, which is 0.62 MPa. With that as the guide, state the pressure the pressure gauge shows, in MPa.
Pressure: 0.26 MPa
